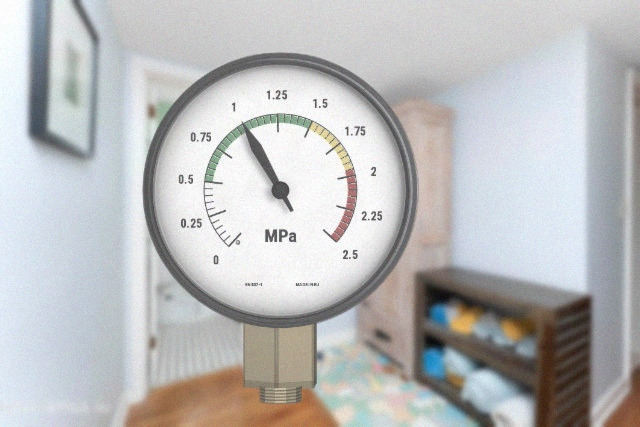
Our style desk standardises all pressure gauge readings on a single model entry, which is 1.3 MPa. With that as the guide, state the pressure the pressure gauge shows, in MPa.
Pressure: 1 MPa
